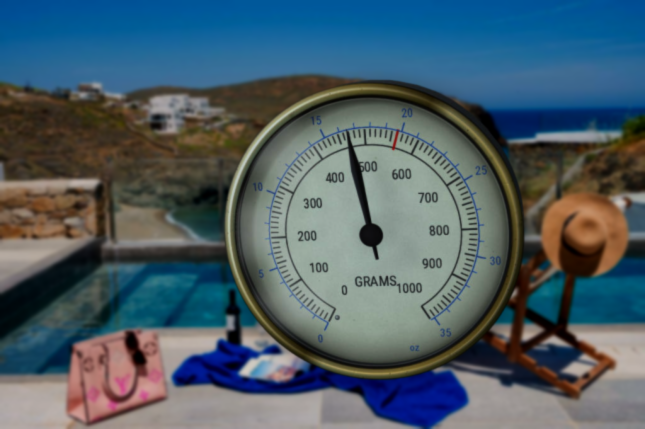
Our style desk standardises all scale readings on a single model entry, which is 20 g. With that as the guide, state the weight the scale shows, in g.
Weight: 470 g
